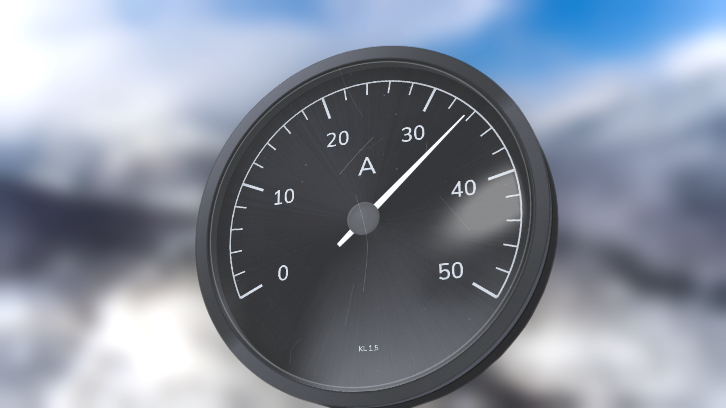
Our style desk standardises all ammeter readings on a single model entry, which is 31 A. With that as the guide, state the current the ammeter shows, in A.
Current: 34 A
